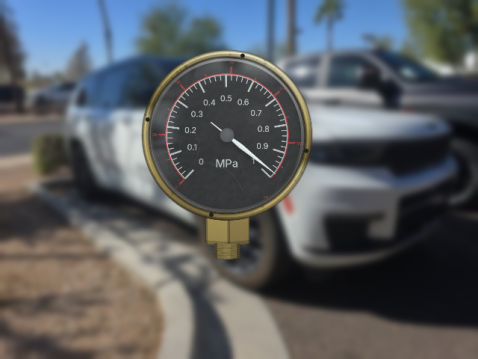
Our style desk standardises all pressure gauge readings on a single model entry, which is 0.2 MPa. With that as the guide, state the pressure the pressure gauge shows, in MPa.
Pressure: 0.98 MPa
